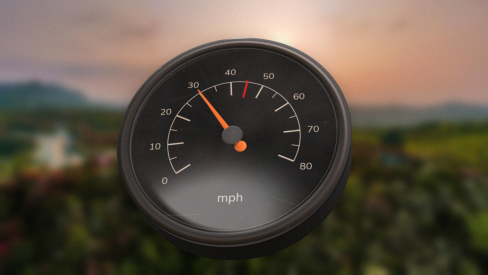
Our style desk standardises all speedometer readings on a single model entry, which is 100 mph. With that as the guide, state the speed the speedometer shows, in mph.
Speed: 30 mph
